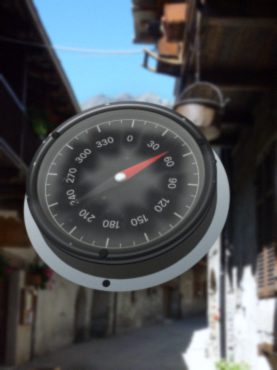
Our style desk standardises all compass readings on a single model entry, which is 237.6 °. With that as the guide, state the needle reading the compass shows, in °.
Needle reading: 50 °
